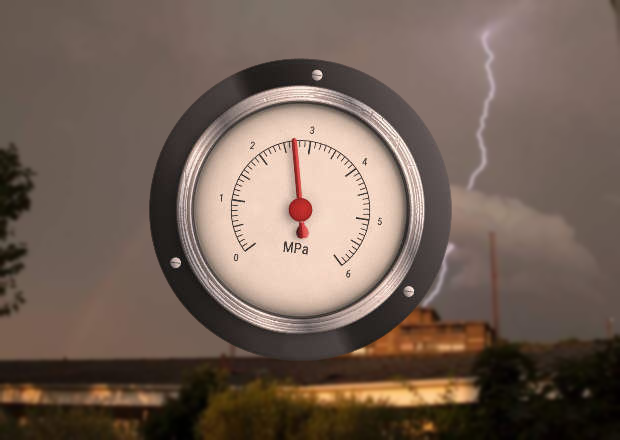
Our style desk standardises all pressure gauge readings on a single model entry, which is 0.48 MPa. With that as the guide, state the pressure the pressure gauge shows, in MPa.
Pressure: 2.7 MPa
